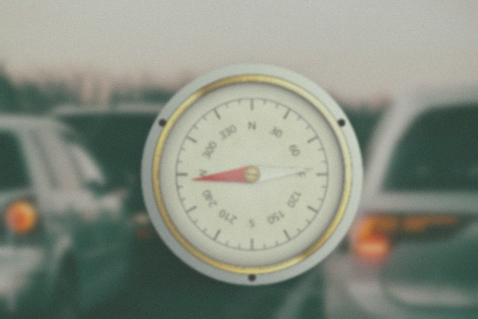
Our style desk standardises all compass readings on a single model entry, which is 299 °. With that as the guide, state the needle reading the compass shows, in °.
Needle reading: 265 °
